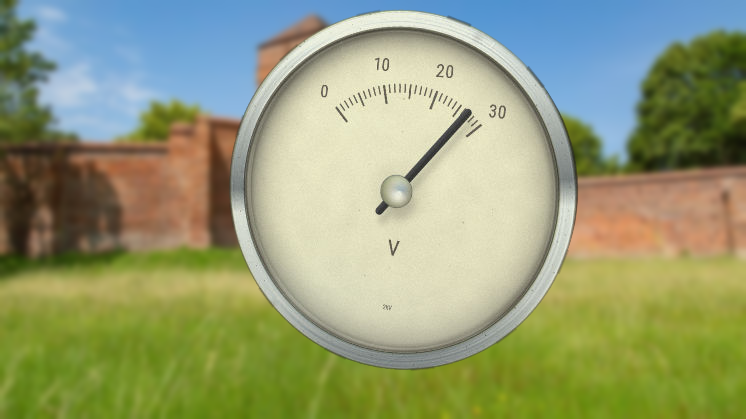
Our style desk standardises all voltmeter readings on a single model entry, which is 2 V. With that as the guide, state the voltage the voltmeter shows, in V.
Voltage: 27 V
